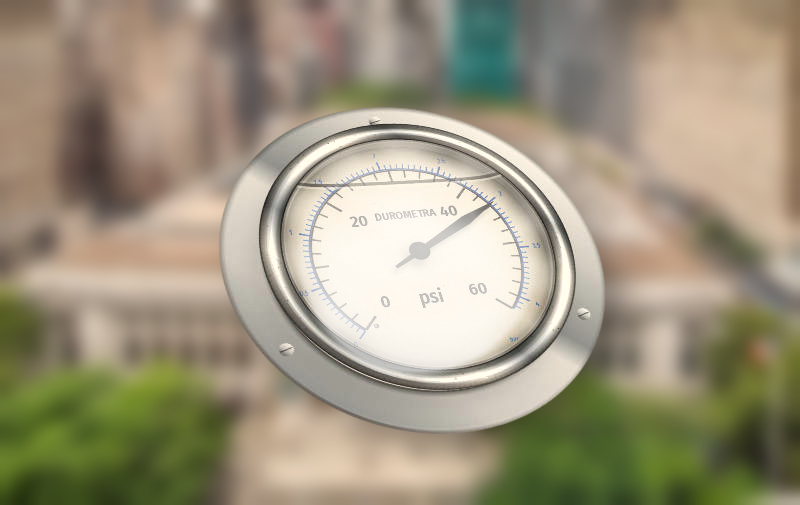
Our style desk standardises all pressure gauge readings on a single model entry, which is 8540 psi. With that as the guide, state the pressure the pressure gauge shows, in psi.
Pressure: 44 psi
